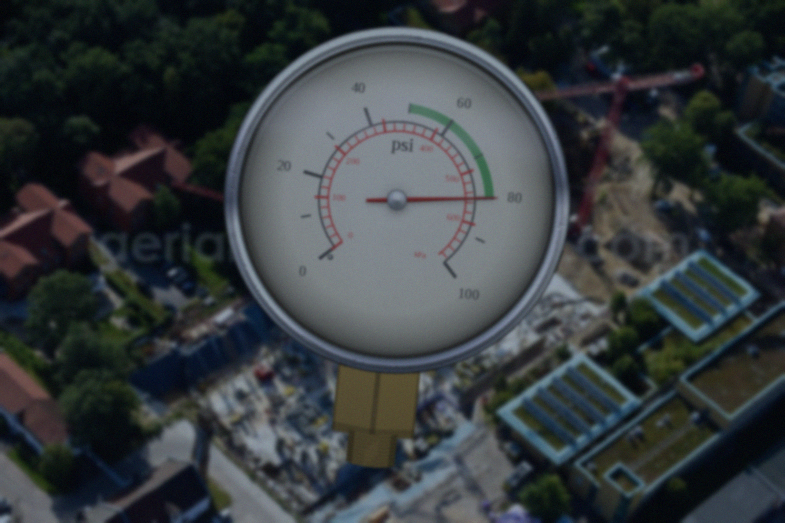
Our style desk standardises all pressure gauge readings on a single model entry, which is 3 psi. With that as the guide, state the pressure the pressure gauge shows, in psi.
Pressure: 80 psi
